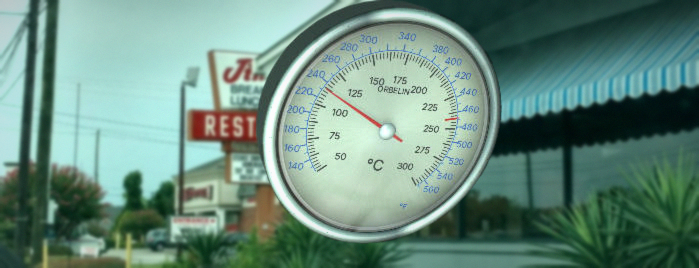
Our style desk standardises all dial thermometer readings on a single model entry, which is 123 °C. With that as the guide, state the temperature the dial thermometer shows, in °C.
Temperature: 112.5 °C
